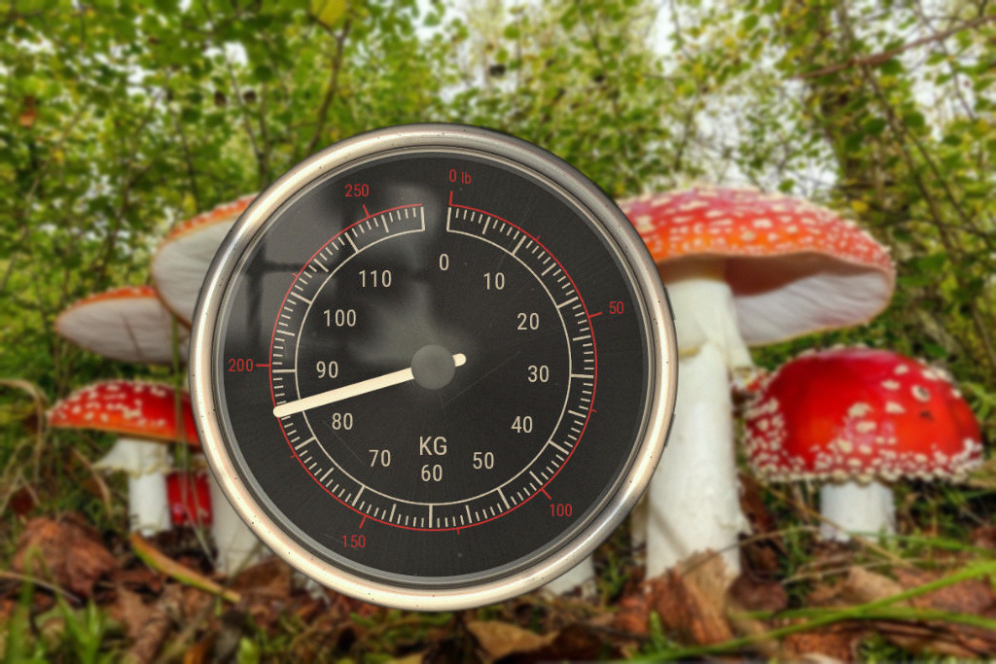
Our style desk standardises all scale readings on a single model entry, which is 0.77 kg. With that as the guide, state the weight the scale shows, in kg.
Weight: 85 kg
